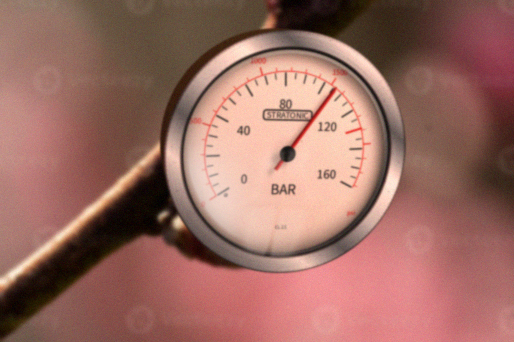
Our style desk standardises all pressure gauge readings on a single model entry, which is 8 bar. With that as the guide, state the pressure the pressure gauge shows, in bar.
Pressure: 105 bar
